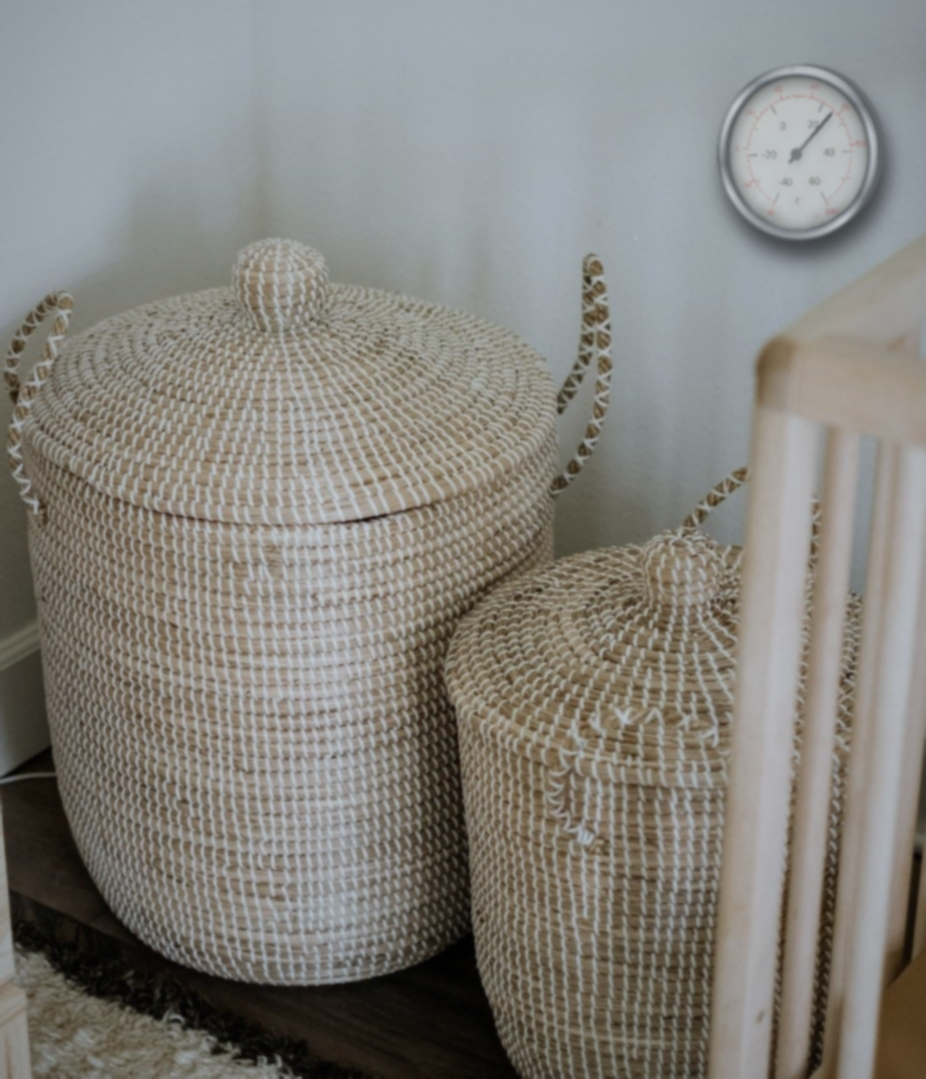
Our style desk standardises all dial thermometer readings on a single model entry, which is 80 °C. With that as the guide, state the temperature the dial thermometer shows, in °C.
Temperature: 25 °C
